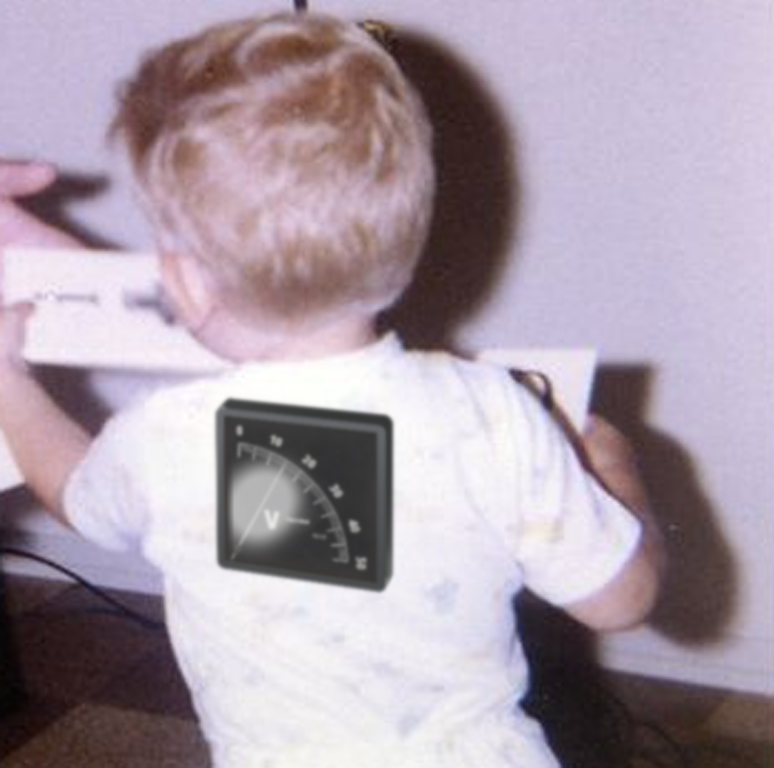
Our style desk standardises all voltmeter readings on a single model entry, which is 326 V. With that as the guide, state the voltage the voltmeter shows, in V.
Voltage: 15 V
